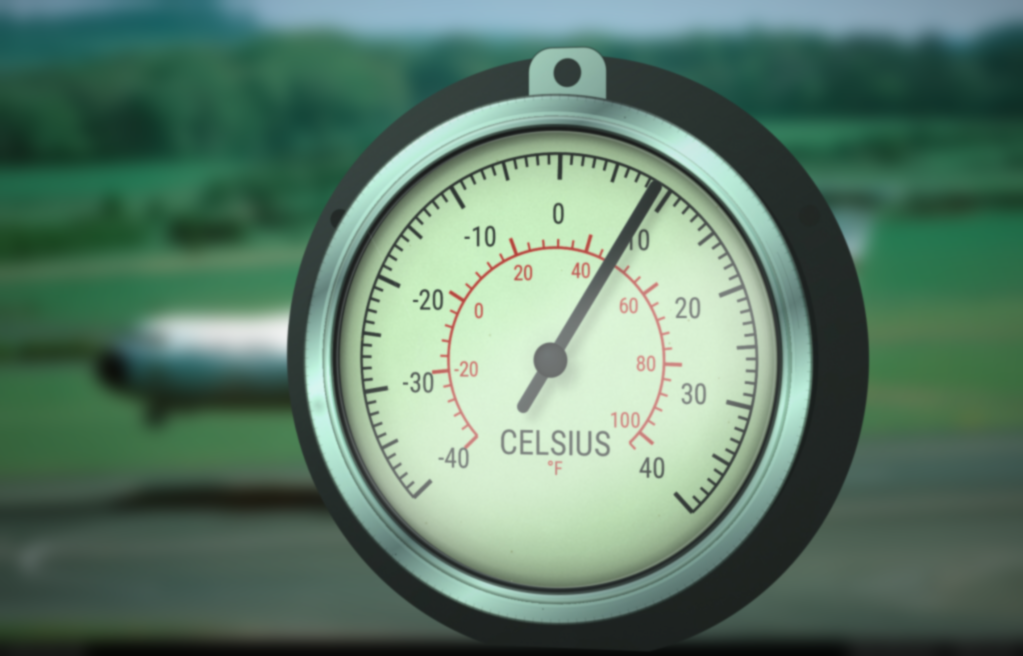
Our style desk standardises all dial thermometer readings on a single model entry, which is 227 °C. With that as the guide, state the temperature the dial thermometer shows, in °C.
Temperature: 9 °C
